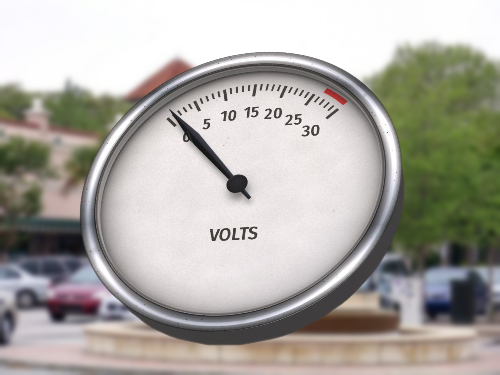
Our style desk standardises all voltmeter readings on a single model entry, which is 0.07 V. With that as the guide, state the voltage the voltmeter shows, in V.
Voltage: 1 V
